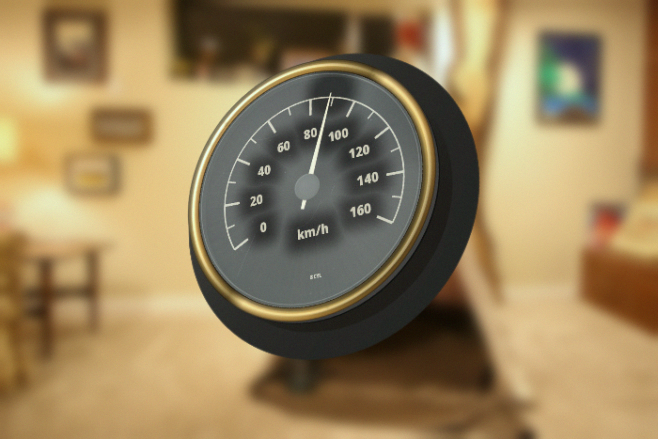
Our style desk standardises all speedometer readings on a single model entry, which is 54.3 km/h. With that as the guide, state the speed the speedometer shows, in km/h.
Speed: 90 km/h
